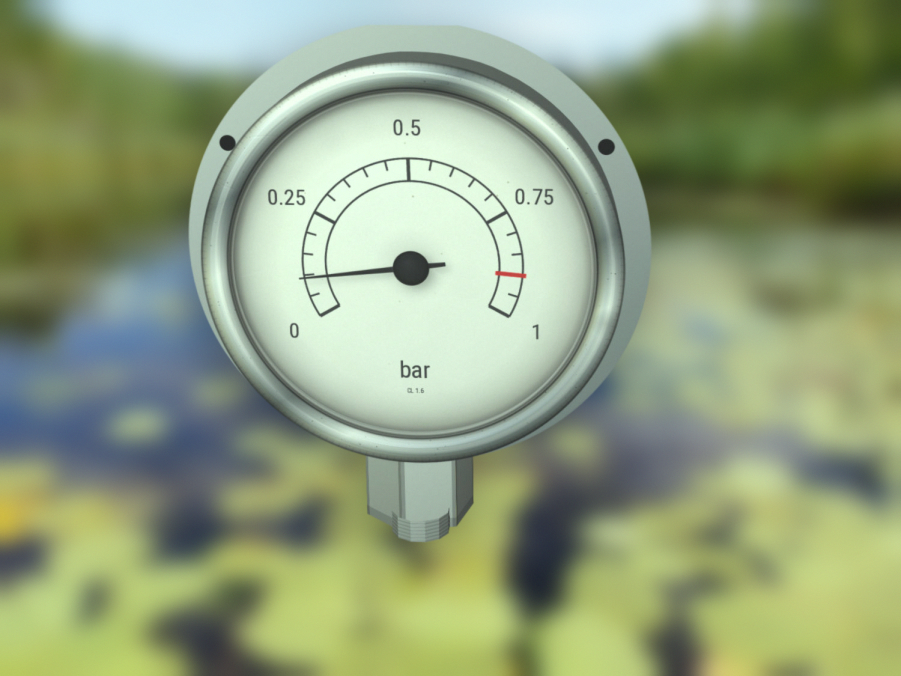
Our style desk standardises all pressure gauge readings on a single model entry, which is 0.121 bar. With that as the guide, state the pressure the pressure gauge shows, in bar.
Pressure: 0.1 bar
